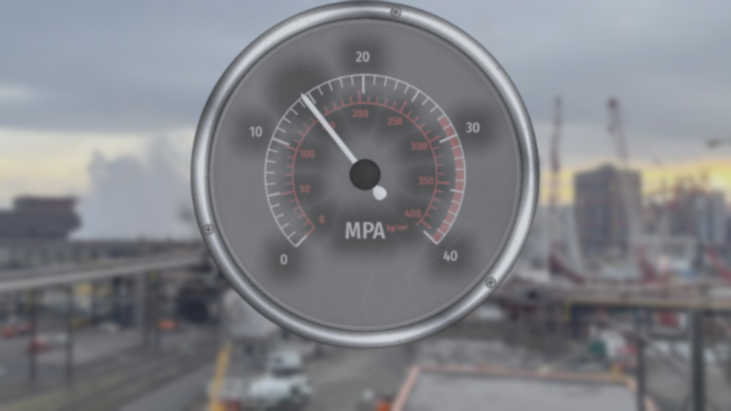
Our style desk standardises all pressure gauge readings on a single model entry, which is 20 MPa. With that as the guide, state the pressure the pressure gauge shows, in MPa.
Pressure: 14.5 MPa
